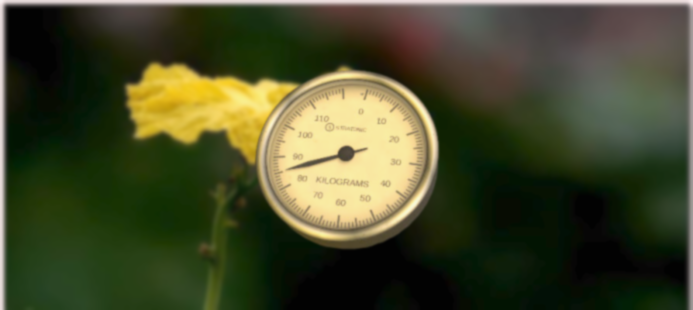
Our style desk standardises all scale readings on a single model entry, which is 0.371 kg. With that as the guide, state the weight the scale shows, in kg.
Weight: 85 kg
